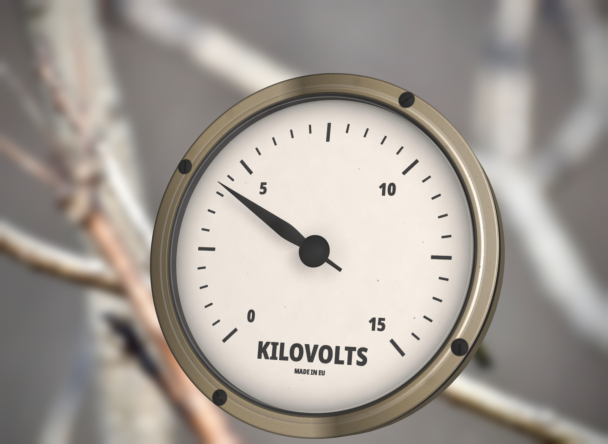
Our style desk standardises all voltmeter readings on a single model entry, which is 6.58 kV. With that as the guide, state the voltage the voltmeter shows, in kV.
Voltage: 4.25 kV
